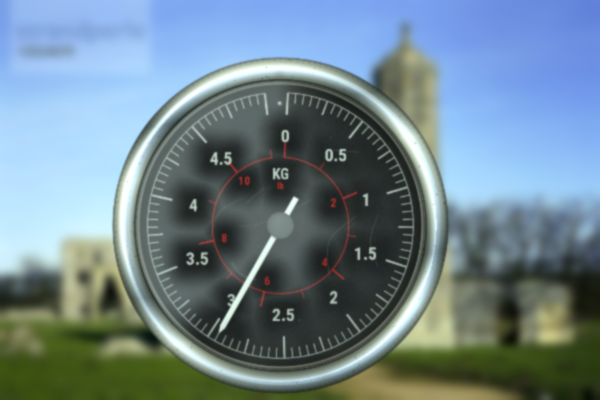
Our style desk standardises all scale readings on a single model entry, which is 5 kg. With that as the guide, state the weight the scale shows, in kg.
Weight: 2.95 kg
